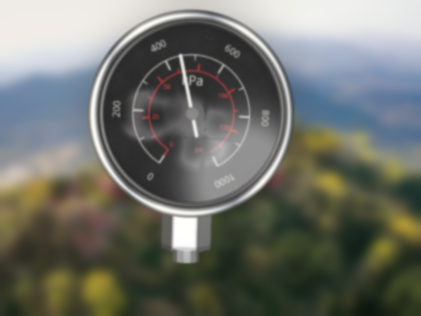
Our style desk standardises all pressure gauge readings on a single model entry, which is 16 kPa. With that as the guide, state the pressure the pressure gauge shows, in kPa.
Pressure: 450 kPa
